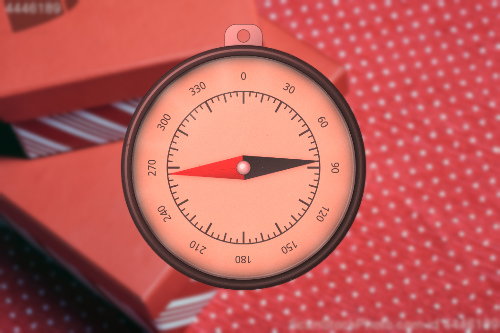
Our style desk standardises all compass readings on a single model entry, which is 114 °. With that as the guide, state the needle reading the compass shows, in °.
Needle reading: 265 °
